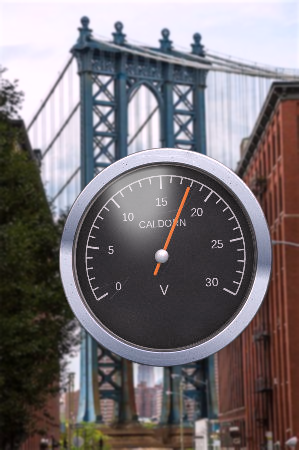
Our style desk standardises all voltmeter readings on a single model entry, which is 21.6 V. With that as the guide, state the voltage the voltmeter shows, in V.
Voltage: 18 V
